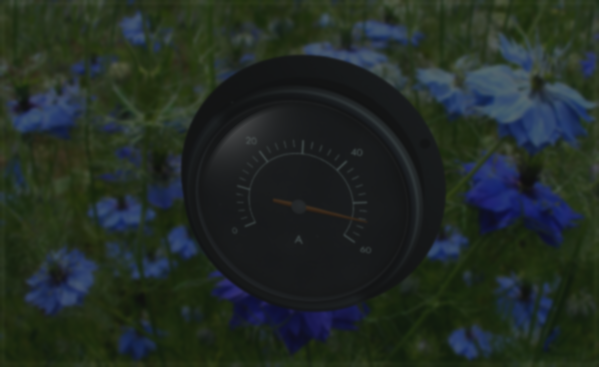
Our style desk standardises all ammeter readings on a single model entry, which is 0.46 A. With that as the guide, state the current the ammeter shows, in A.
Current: 54 A
